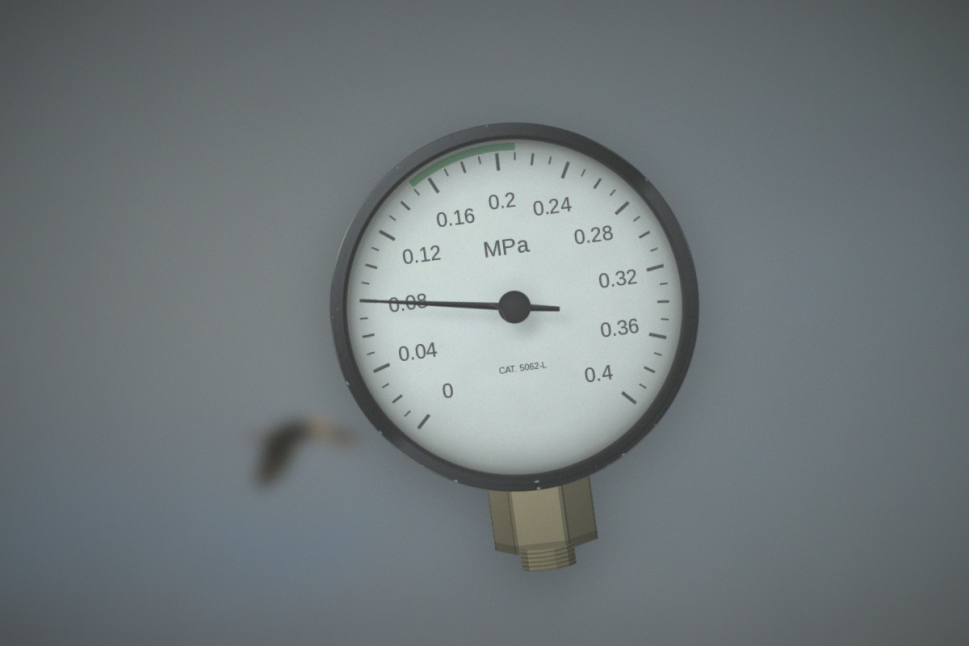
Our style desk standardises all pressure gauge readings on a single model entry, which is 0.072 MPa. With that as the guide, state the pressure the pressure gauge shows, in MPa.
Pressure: 0.08 MPa
